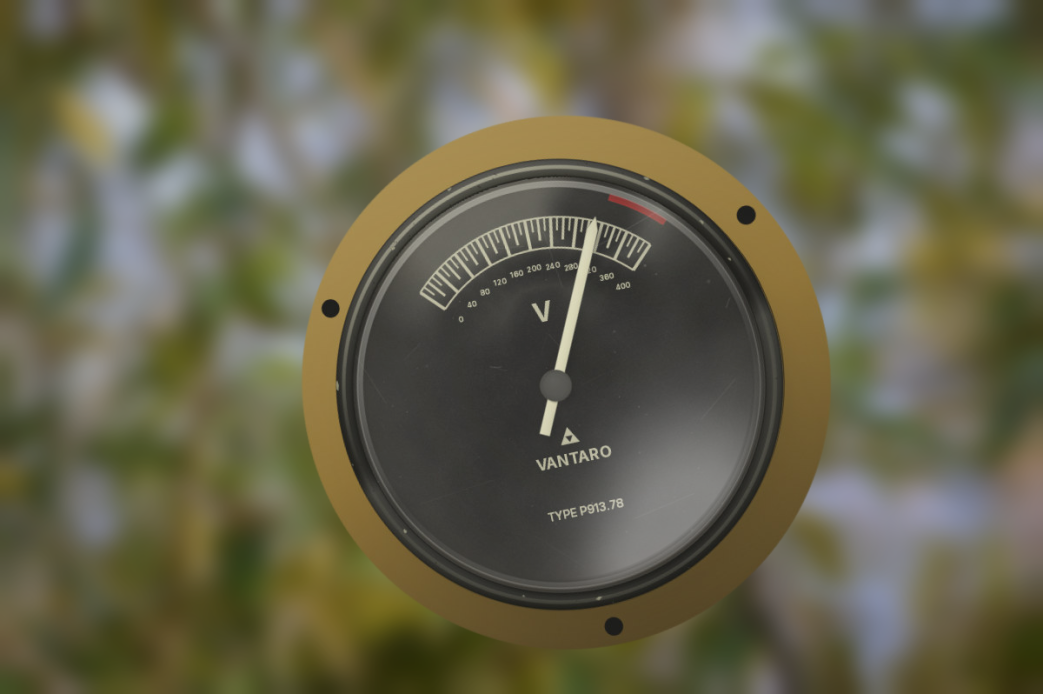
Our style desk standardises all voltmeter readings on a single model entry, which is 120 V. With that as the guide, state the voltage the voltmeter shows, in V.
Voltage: 310 V
